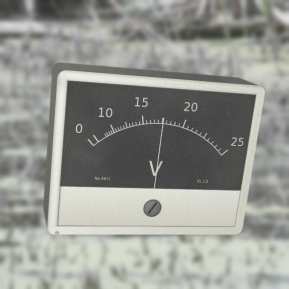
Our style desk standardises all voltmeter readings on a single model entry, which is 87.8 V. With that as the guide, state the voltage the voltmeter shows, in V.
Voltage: 17.5 V
